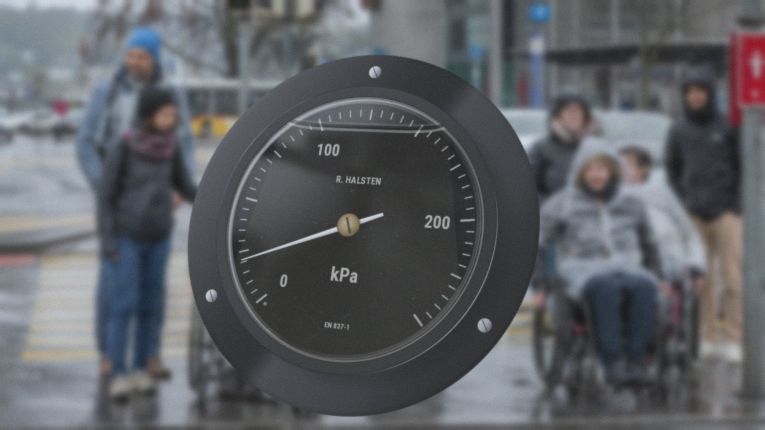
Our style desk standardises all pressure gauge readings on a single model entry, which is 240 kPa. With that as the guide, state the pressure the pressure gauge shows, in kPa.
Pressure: 20 kPa
